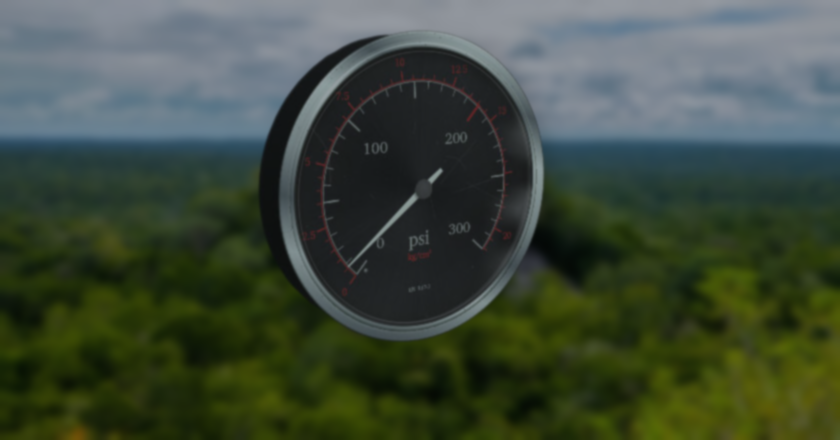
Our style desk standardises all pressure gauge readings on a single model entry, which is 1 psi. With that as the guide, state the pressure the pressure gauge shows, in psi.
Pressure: 10 psi
